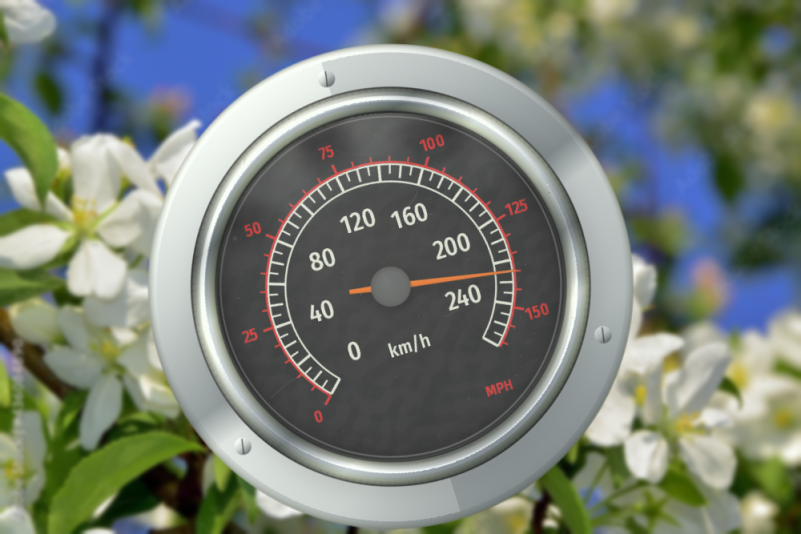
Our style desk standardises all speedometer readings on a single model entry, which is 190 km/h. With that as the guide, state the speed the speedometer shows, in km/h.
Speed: 225 km/h
